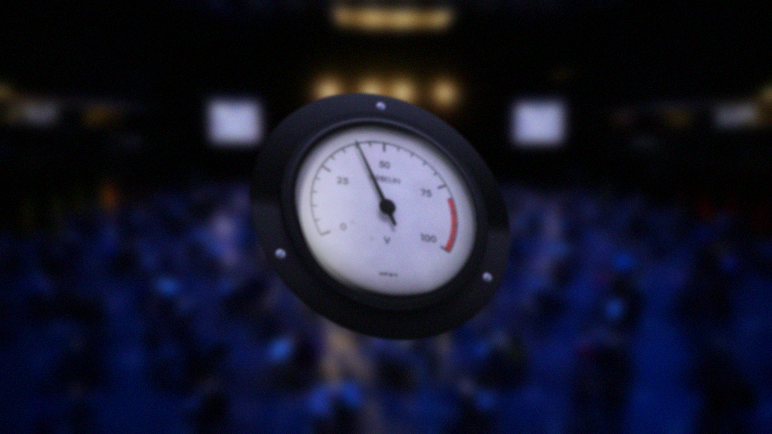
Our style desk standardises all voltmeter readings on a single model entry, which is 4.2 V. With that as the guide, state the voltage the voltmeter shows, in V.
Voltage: 40 V
